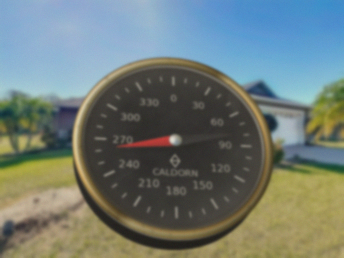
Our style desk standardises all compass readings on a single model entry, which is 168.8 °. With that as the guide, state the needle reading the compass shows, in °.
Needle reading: 260 °
